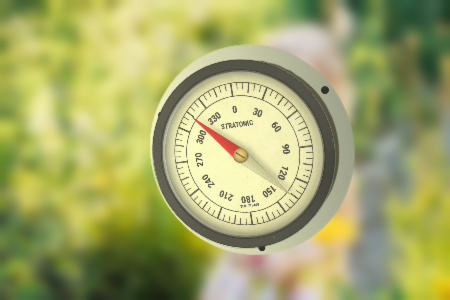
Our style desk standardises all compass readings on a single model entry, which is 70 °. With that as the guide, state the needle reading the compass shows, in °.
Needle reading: 315 °
